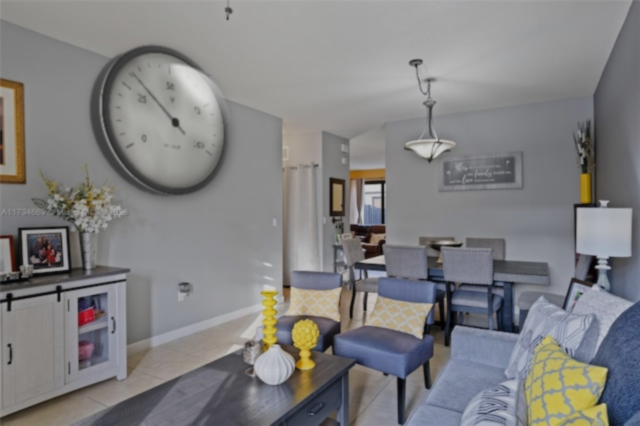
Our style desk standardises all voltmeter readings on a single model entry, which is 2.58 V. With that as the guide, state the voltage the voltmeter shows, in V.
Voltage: 30 V
